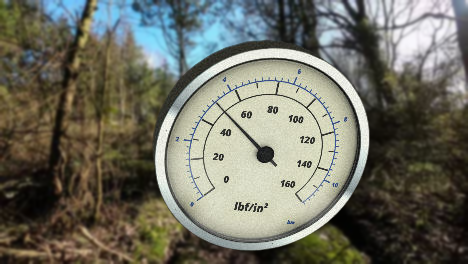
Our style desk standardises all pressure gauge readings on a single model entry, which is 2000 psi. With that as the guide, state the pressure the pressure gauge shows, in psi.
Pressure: 50 psi
